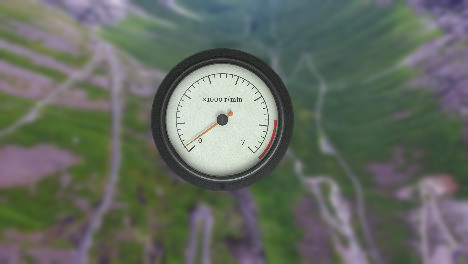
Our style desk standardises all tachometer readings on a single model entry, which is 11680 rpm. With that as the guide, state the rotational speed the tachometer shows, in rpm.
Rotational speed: 200 rpm
